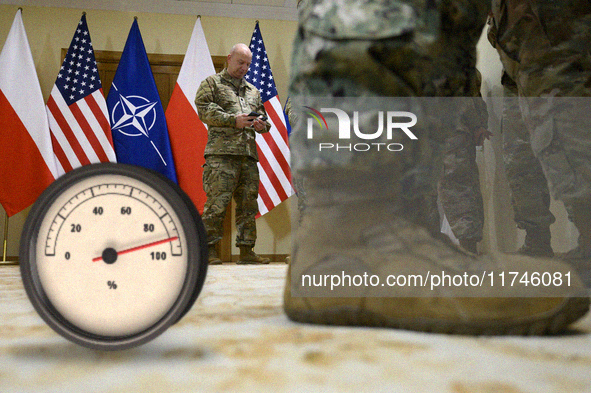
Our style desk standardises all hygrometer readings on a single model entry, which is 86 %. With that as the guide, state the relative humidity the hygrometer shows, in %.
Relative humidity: 92 %
